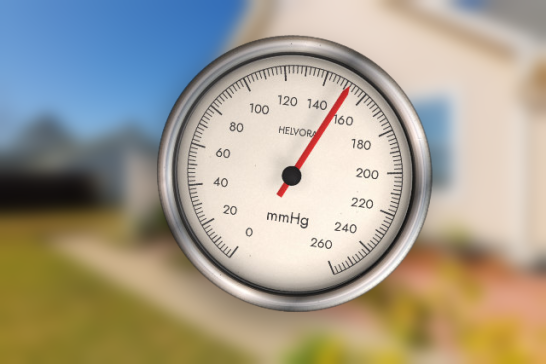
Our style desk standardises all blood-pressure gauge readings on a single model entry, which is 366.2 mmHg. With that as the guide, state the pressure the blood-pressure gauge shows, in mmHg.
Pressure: 152 mmHg
